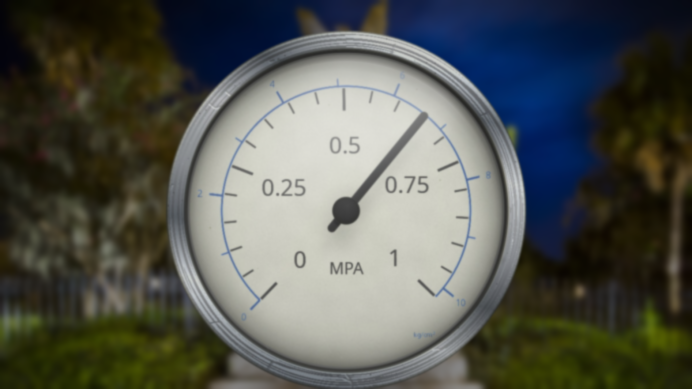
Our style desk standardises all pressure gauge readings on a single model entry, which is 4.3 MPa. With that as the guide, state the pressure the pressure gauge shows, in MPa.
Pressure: 0.65 MPa
